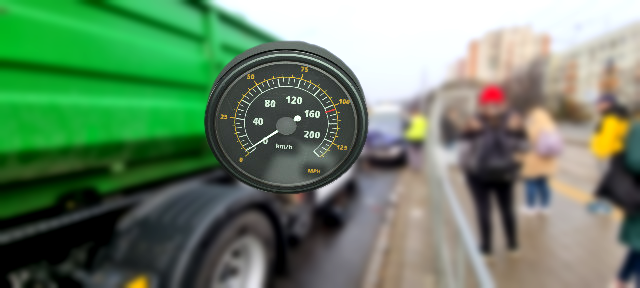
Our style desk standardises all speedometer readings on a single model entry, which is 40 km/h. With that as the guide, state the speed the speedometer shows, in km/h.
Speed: 5 km/h
